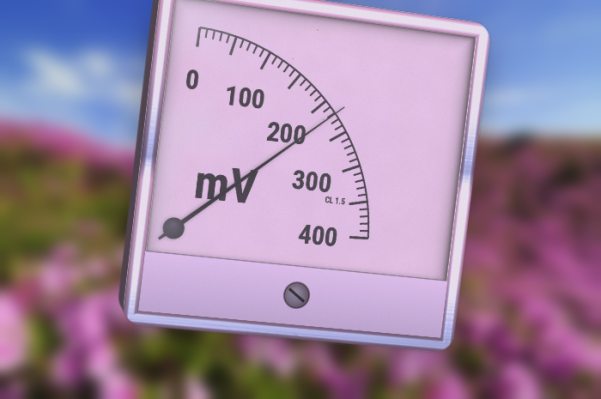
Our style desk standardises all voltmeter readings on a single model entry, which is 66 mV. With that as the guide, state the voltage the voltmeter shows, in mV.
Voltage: 220 mV
